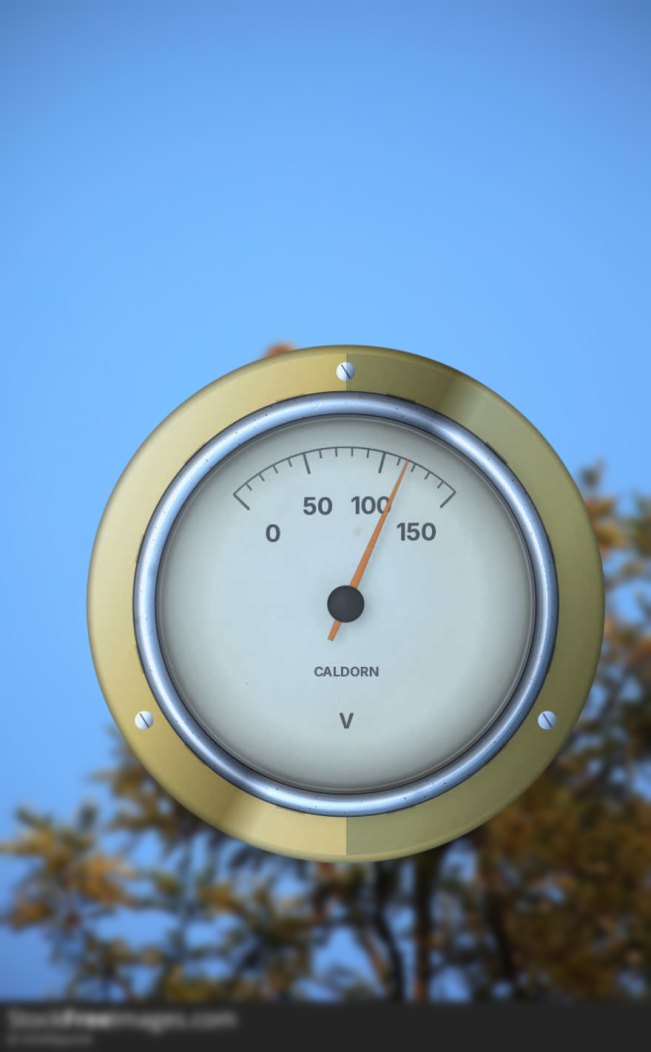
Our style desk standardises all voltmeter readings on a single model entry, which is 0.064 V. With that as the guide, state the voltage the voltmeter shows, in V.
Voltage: 115 V
